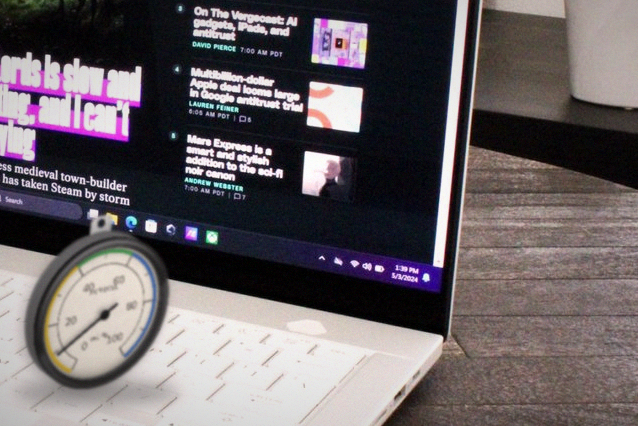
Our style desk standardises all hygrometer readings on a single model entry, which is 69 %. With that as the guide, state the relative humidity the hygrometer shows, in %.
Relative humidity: 10 %
